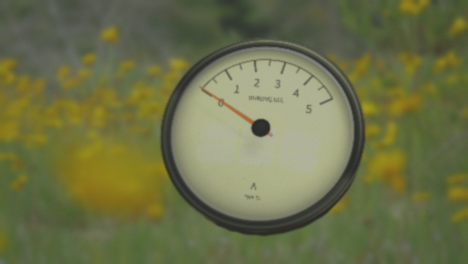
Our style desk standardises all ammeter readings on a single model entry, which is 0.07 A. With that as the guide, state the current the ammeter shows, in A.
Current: 0 A
